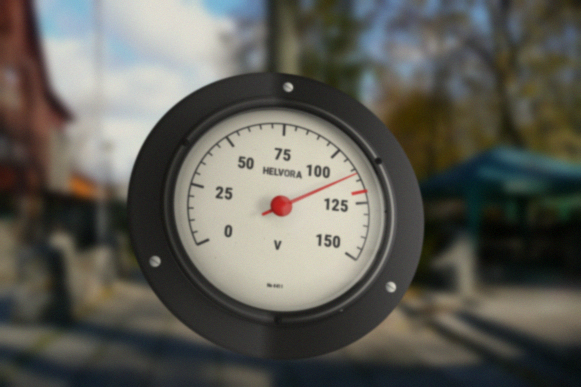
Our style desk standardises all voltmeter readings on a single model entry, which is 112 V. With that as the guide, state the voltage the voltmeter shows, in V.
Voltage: 112.5 V
